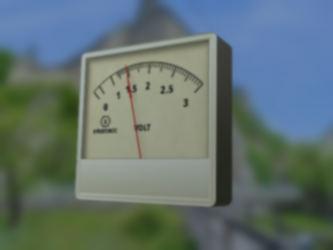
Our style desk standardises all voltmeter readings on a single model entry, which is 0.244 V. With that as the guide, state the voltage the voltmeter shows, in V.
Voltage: 1.5 V
